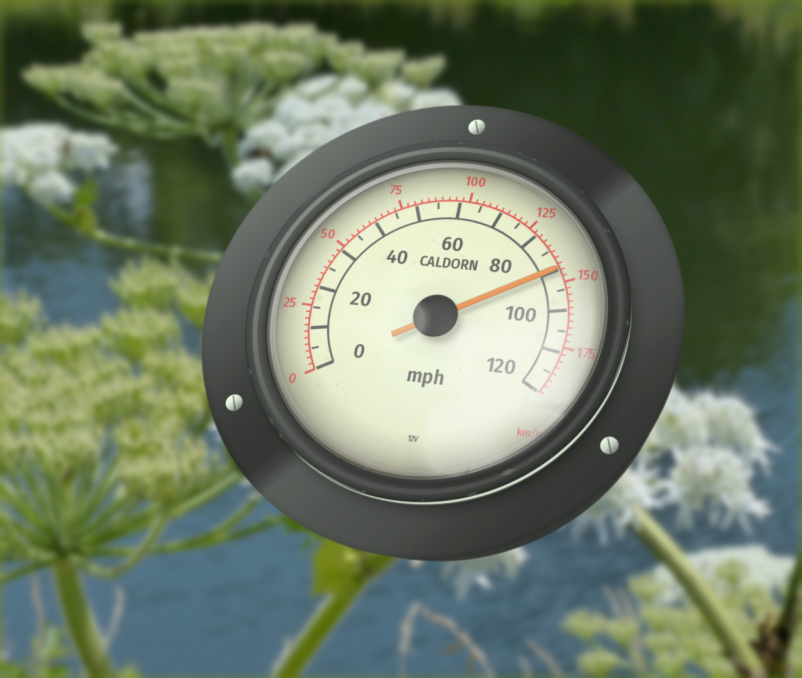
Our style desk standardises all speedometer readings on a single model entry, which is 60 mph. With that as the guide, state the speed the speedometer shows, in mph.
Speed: 90 mph
